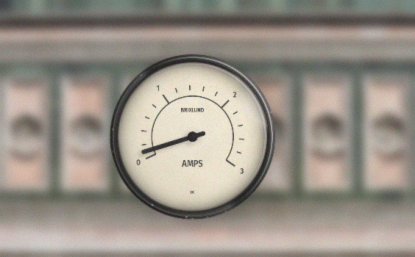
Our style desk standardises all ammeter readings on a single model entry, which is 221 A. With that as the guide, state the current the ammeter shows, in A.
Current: 0.1 A
